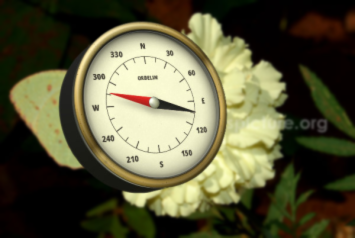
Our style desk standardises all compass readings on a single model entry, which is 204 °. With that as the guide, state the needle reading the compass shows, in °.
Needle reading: 285 °
